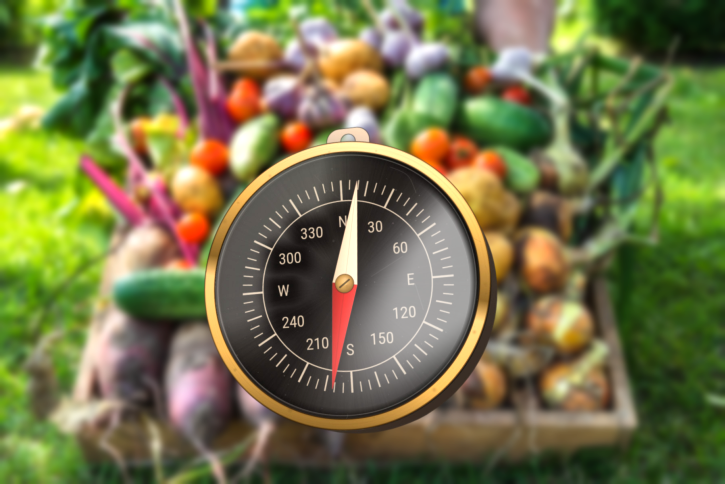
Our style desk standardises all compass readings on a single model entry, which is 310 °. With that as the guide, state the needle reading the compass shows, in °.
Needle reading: 190 °
